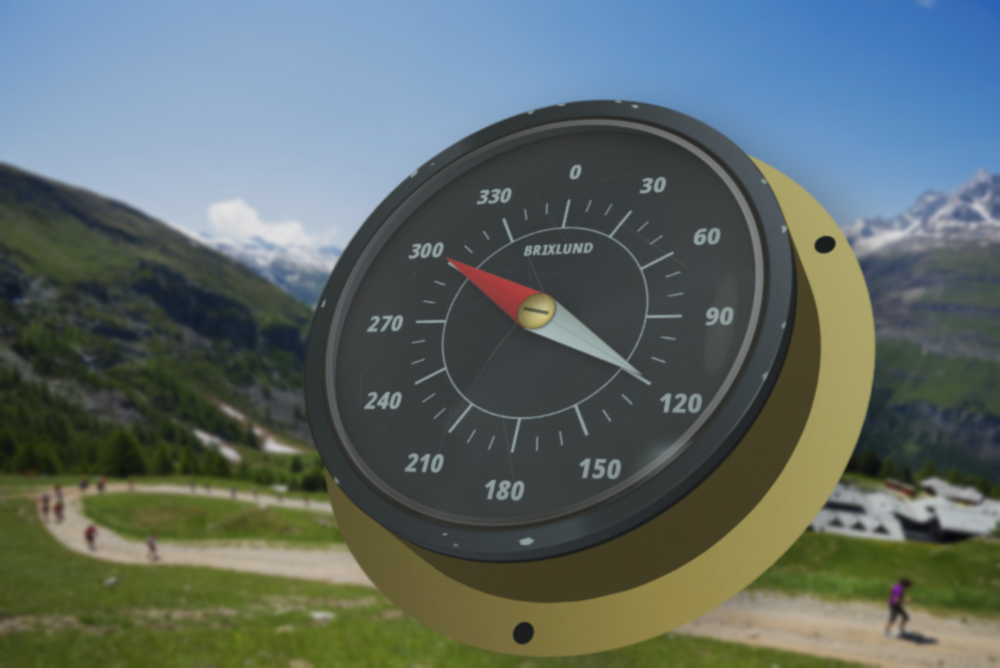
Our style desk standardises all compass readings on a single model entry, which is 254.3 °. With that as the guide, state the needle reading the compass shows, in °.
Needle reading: 300 °
